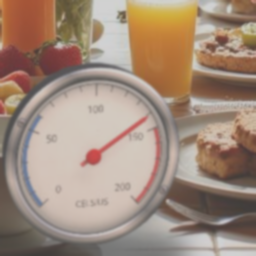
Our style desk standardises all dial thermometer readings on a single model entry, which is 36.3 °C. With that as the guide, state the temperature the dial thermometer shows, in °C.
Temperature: 140 °C
